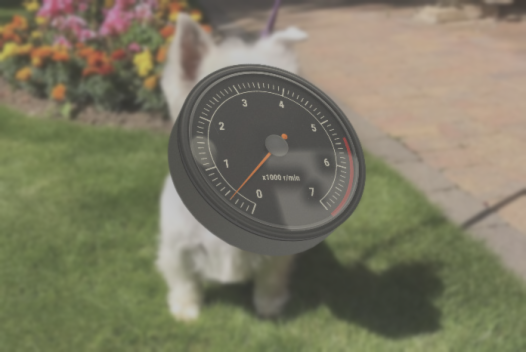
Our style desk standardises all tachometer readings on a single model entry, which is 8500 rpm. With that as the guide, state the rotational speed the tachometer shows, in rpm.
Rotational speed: 400 rpm
